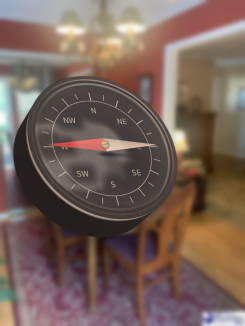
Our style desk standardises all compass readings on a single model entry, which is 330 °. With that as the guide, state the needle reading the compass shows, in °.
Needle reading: 270 °
